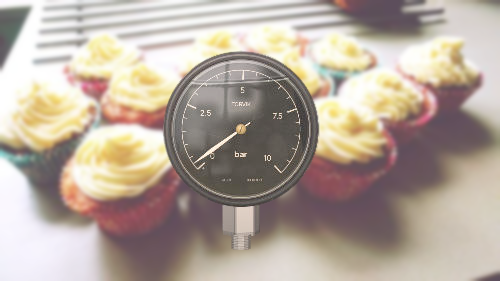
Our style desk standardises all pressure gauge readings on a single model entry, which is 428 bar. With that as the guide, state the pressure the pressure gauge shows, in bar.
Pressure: 0.25 bar
